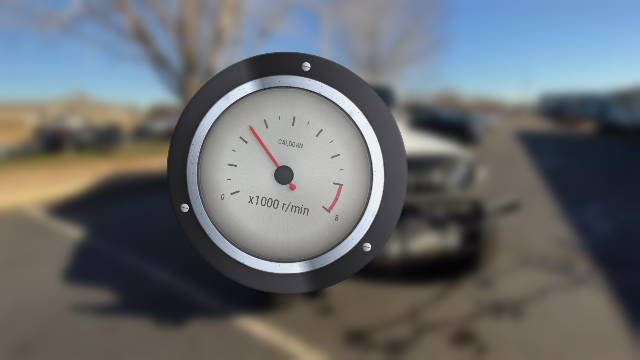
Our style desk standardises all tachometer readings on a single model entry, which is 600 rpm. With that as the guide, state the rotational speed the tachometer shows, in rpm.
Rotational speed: 2500 rpm
